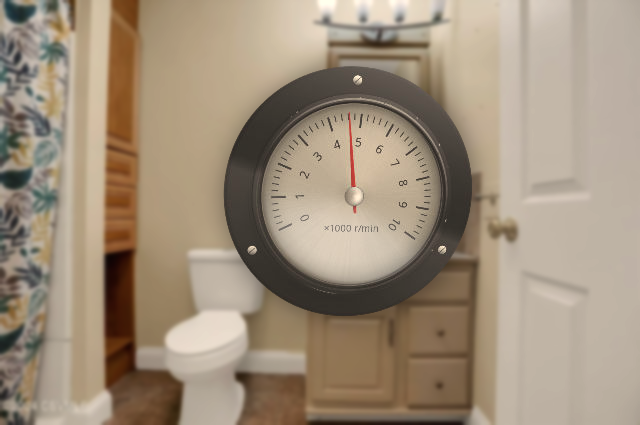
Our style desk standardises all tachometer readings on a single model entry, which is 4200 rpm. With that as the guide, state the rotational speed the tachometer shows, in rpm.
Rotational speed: 4600 rpm
